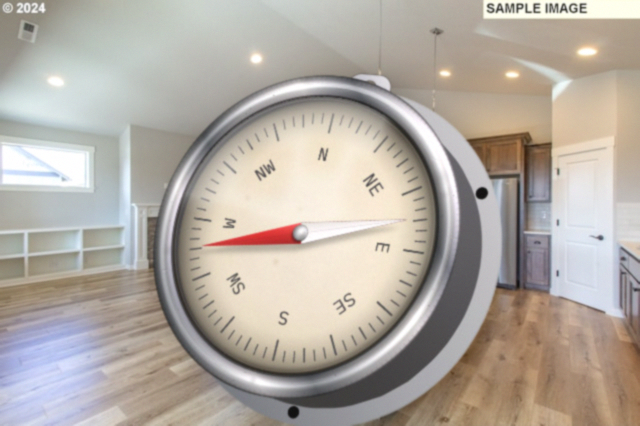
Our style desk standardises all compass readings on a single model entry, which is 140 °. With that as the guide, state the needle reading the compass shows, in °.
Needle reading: 255 °
